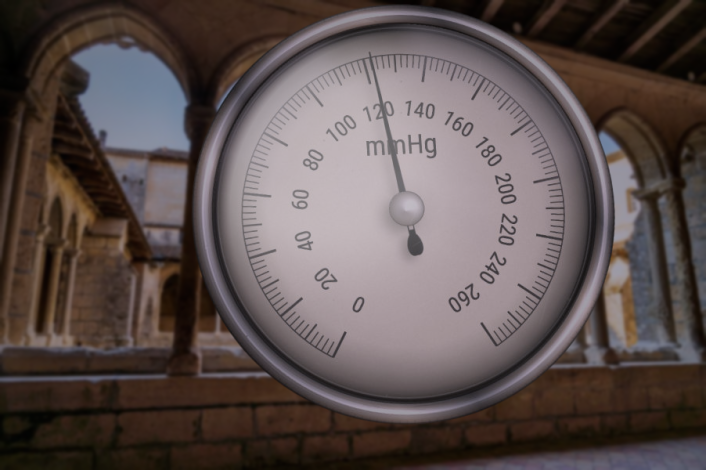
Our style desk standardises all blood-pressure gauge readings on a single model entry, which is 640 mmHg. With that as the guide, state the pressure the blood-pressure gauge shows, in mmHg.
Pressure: 122 mmHg
